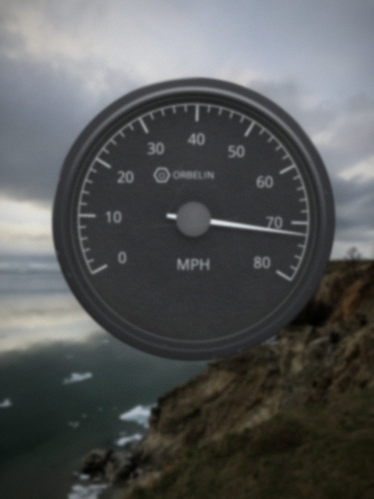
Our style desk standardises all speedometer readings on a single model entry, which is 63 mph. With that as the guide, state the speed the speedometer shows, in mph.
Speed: 72 mph
